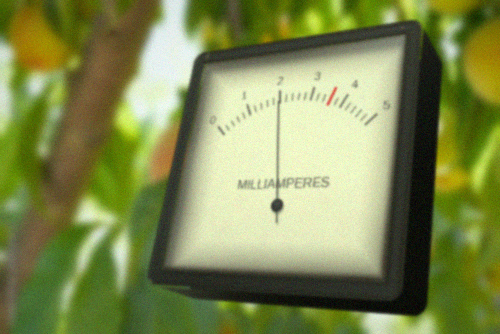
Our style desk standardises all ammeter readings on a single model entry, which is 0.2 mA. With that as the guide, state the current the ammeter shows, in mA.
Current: 2 mA
